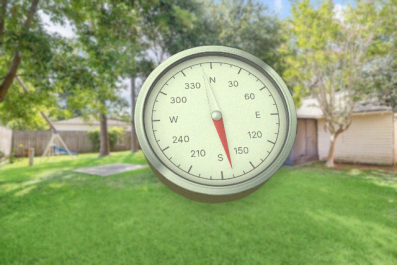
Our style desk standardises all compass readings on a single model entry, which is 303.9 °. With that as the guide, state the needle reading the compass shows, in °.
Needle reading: 170 °
